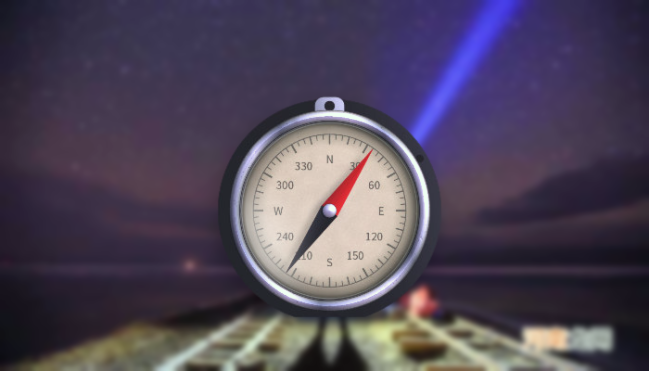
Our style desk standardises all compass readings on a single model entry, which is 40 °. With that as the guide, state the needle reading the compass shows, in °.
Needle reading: 35 °
